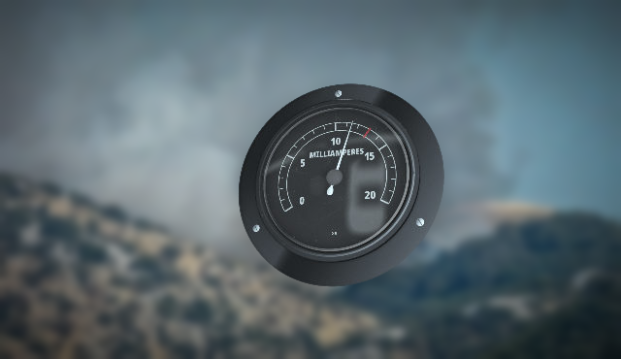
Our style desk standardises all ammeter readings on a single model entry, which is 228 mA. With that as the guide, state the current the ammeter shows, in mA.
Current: 11.5 mA
